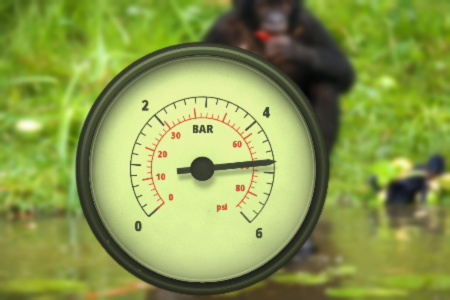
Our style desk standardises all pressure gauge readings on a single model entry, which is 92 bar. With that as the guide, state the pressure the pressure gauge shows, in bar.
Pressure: 4.8 bar
